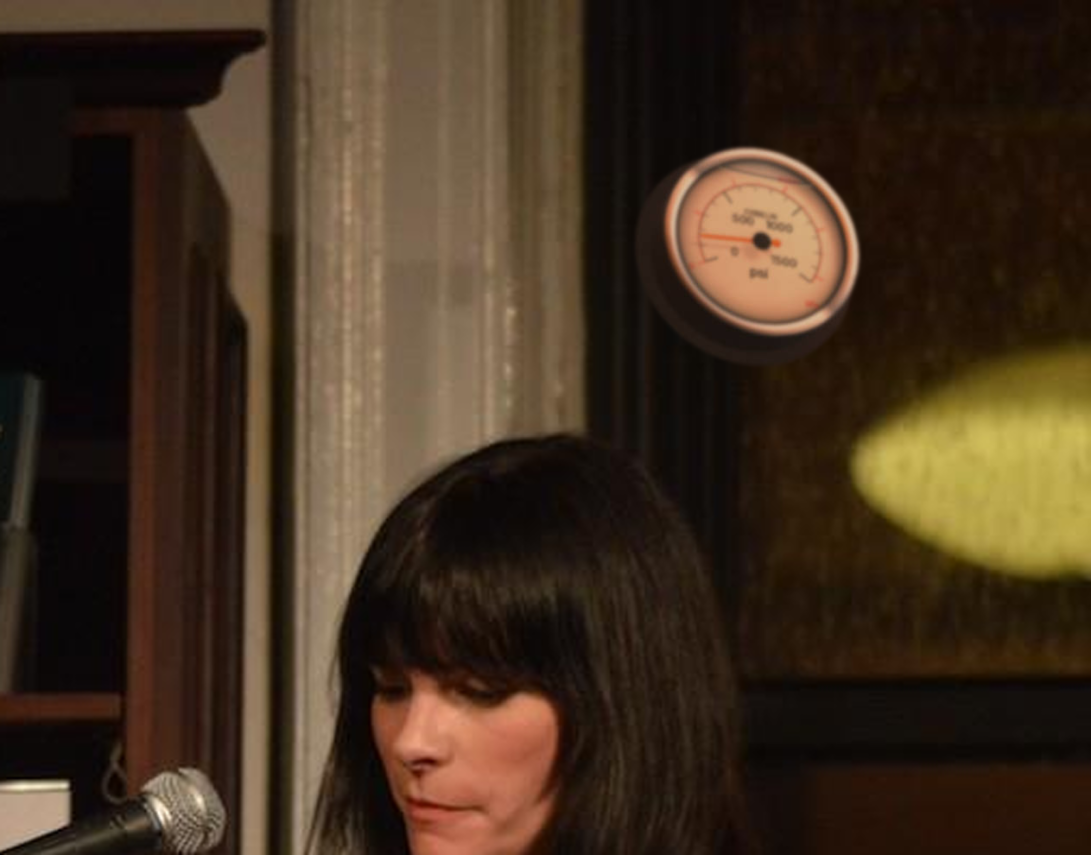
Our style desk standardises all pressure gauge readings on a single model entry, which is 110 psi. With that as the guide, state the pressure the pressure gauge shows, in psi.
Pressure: 150 psi
